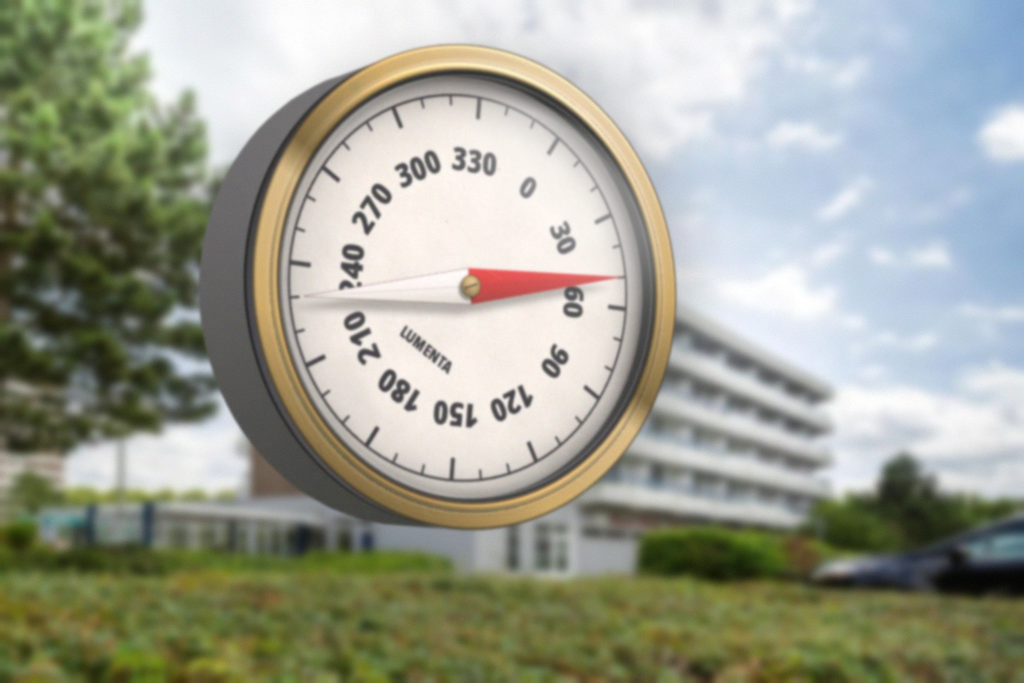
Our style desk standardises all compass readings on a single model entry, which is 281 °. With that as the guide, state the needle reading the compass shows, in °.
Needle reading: 50 °
